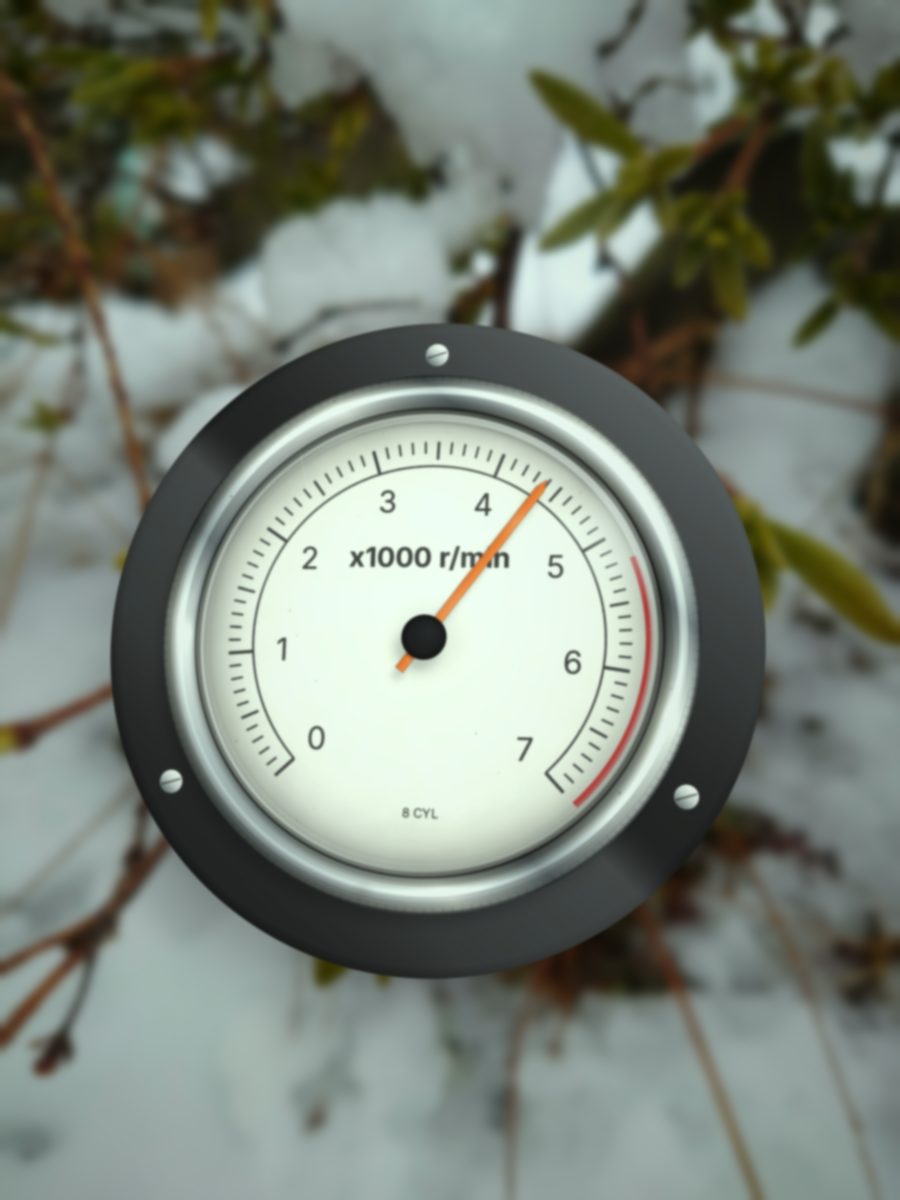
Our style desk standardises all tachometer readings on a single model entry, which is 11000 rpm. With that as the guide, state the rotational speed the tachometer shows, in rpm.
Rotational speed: 4400 rpm
